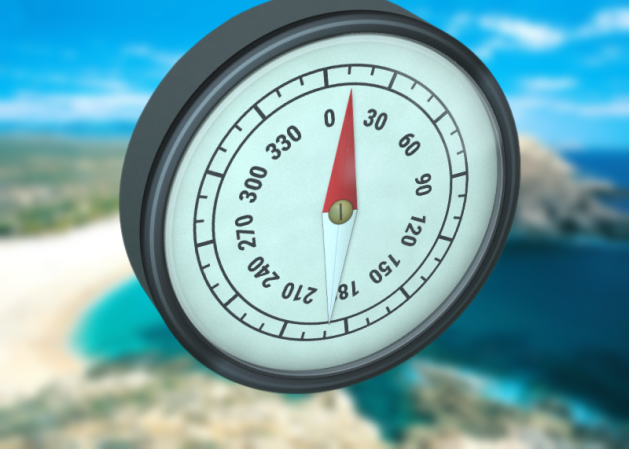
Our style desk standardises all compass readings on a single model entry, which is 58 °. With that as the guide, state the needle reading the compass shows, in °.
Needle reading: 10 °
